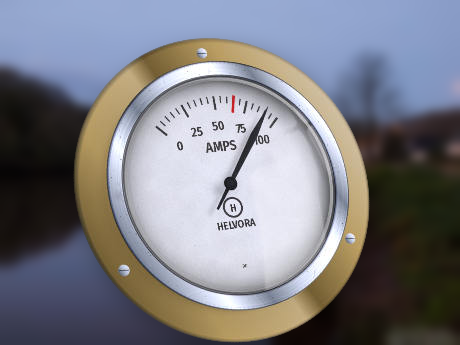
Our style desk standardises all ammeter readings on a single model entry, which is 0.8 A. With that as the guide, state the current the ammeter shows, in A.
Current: 90 A
